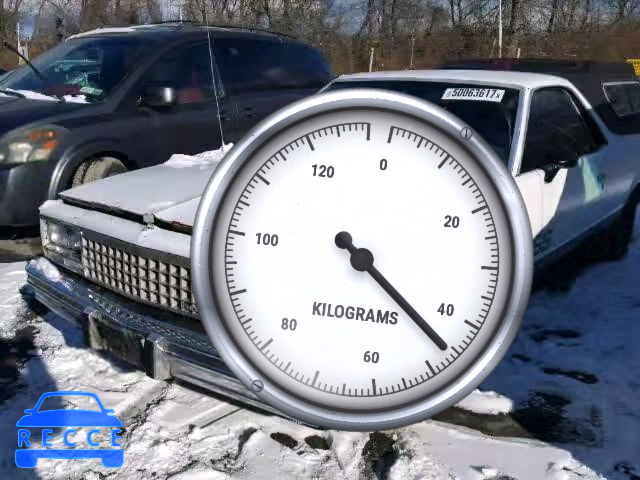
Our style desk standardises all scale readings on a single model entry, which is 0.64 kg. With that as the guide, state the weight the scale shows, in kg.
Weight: 46 kg
